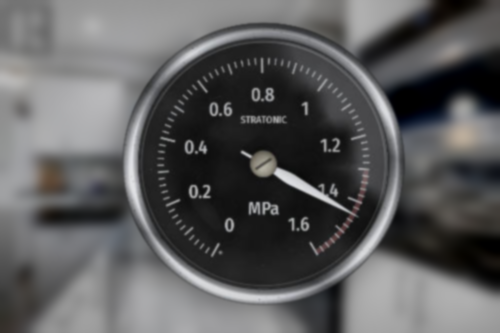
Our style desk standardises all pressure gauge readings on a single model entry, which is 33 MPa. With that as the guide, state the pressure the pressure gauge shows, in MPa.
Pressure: 1.44 MPa
